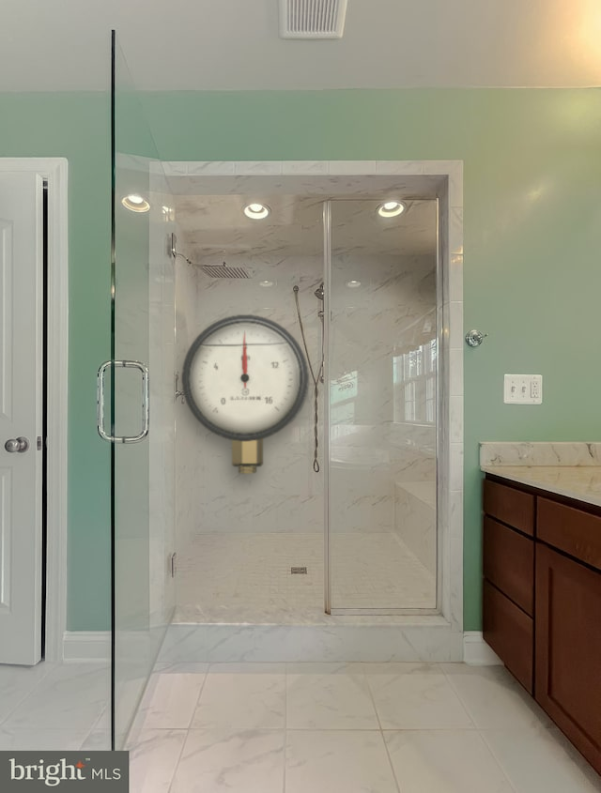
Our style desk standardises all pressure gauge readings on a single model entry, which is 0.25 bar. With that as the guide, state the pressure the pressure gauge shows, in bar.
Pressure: 8 bar
